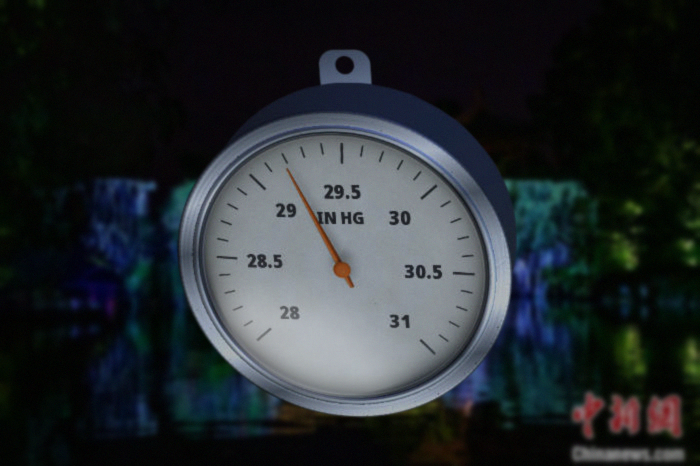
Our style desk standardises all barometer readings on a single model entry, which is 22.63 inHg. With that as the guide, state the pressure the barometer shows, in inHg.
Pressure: 29.2 inHg
